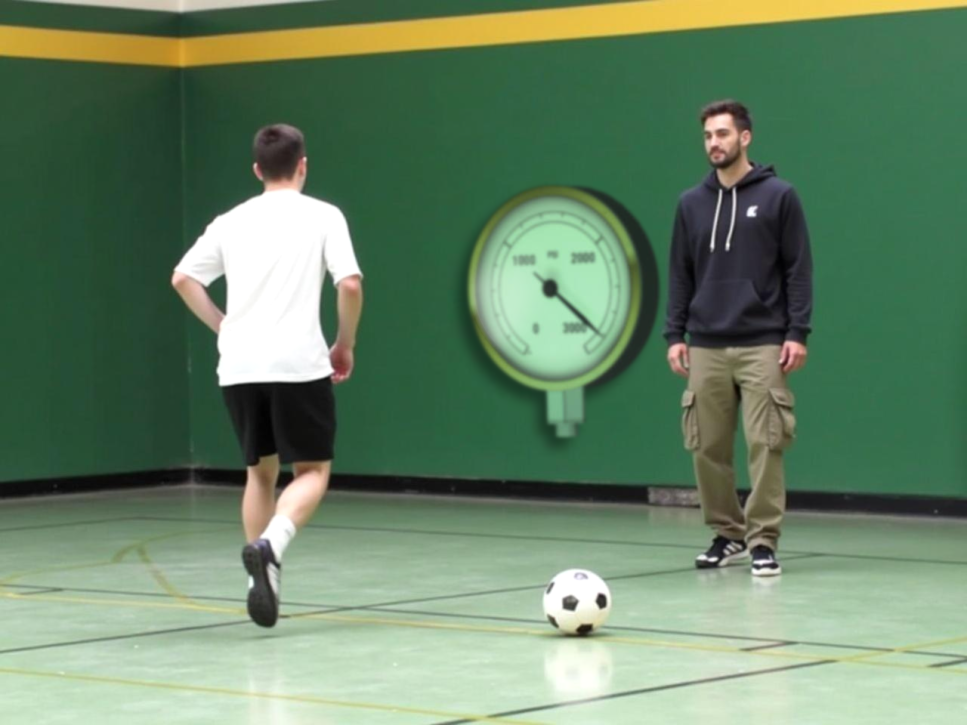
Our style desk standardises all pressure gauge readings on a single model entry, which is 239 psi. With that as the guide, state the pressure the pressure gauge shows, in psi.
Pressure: 2800 psi
